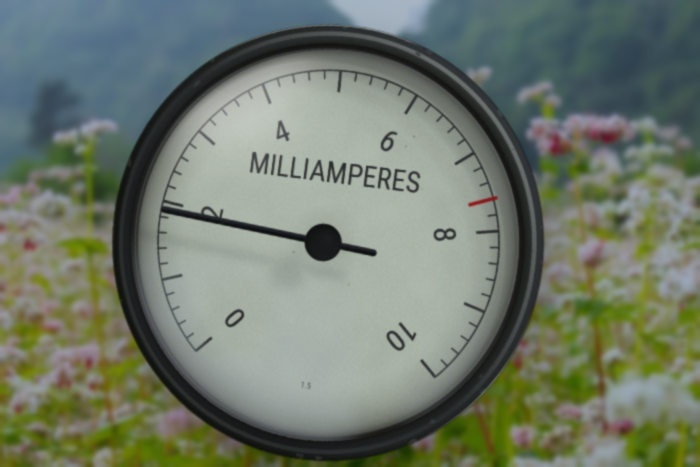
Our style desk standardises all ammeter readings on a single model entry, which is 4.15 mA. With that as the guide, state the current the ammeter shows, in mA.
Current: 1.9 mA
